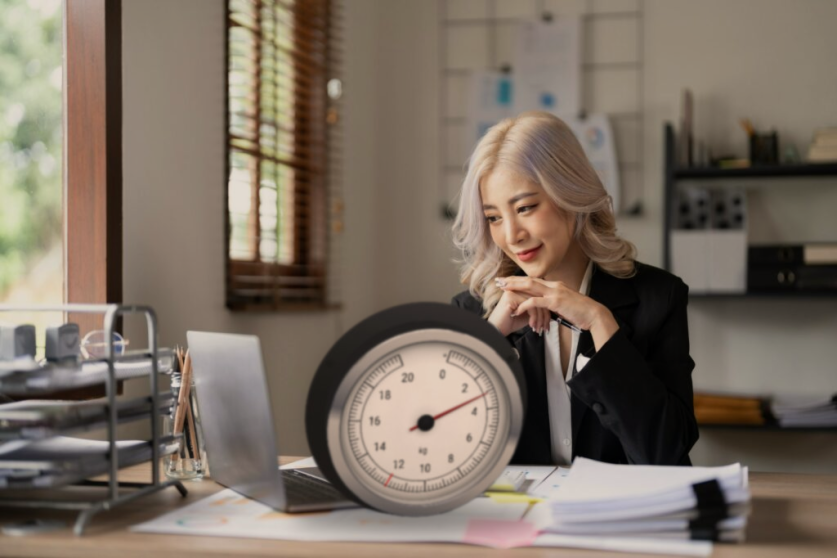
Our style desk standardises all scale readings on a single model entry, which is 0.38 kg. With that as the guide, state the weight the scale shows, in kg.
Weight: 3 kg
